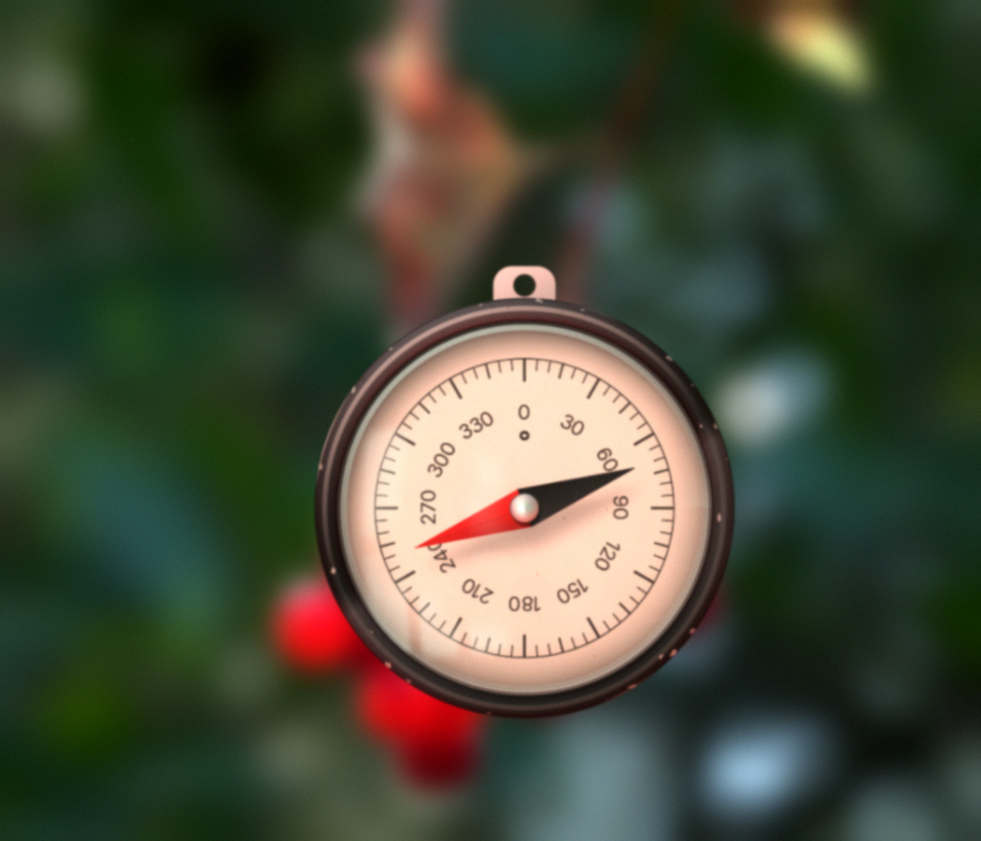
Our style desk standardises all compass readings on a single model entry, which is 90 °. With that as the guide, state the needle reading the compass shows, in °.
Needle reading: 250 °
